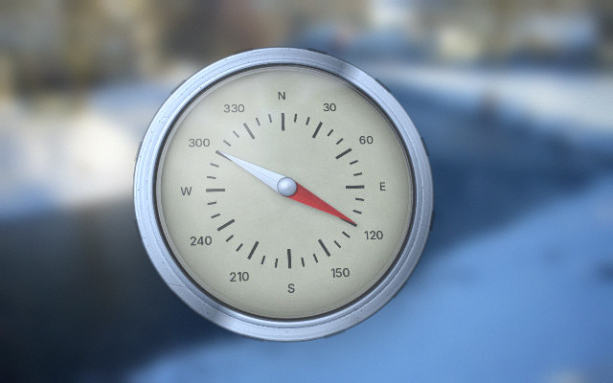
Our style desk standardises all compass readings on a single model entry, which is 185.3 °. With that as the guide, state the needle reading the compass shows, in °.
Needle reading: 120 °
